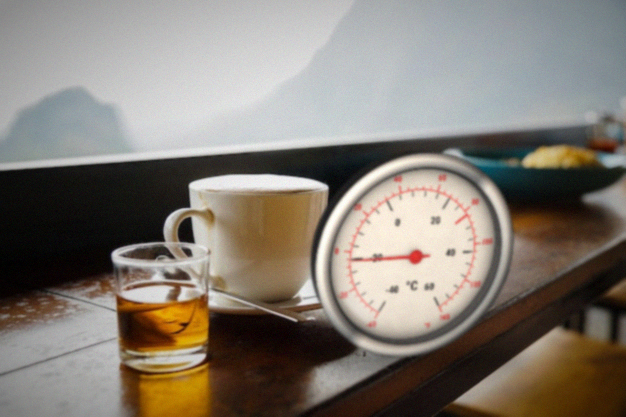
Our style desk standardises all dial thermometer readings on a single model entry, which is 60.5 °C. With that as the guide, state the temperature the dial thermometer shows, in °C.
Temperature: -20 °C
